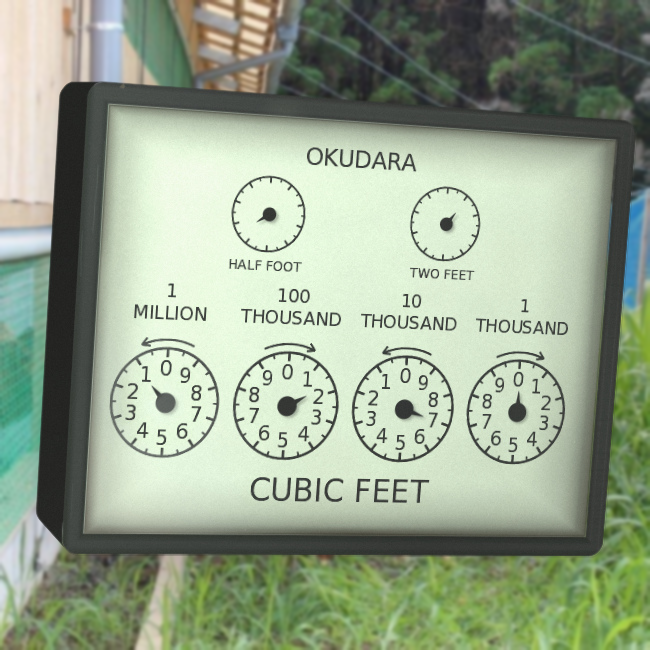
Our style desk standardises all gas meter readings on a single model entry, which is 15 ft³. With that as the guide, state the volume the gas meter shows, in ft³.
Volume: 117000 ft³
